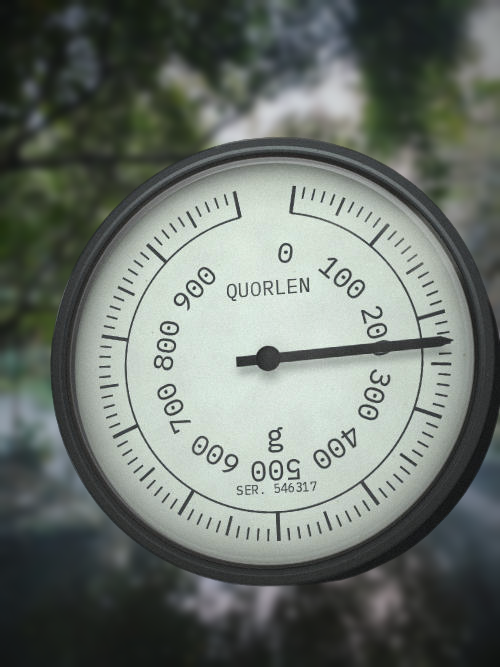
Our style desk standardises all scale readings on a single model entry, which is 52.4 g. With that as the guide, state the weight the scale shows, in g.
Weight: 230 g
